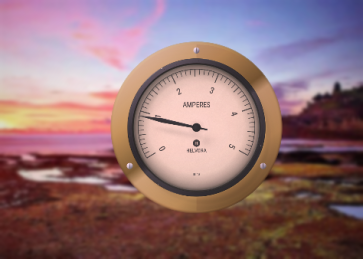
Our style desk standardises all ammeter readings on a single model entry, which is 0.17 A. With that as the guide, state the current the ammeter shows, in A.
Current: 0.9 A
